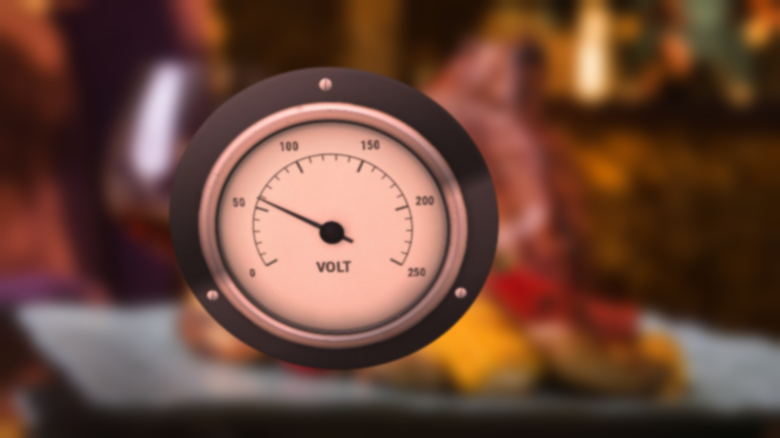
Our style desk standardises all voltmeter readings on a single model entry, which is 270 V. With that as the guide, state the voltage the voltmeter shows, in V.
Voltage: 60 V
